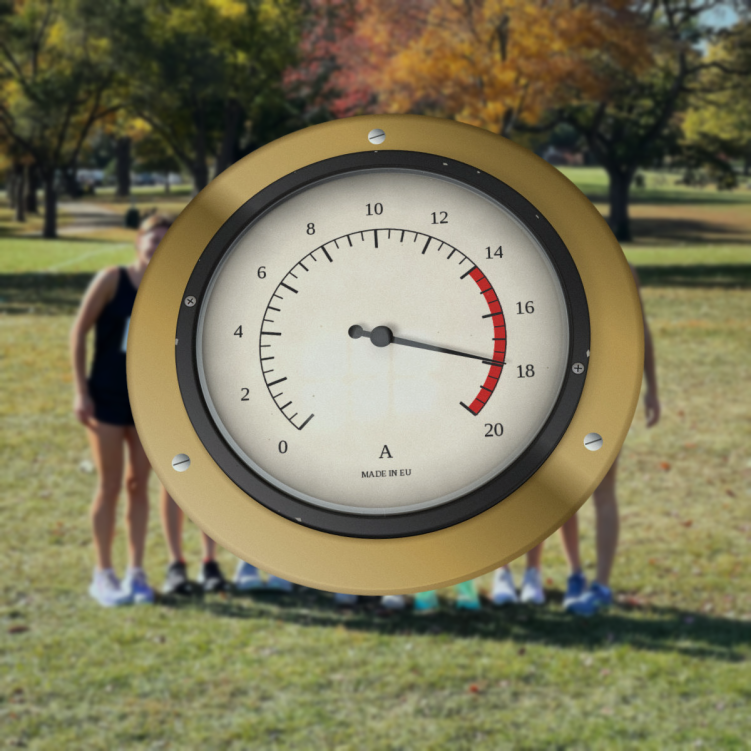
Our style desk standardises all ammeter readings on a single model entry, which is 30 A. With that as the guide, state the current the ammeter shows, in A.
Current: 18 A
